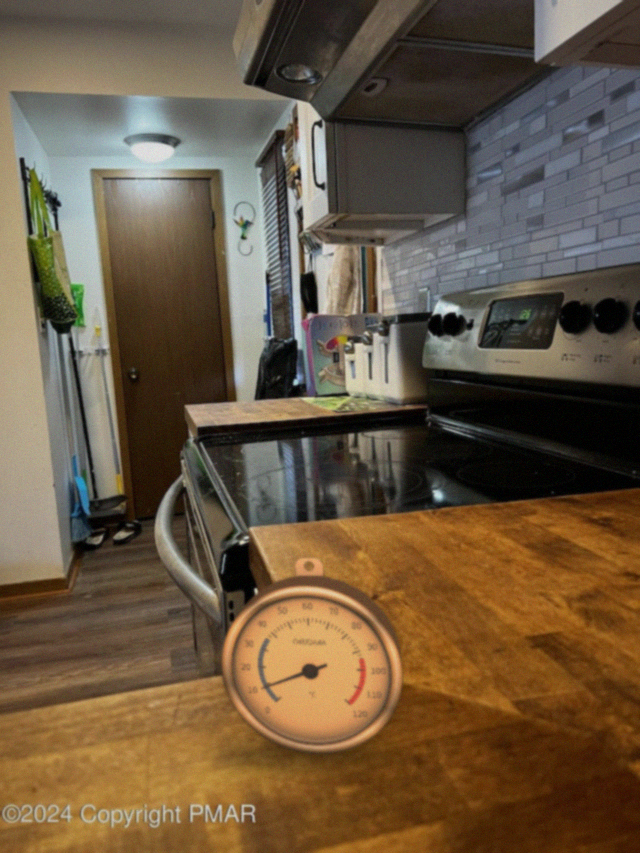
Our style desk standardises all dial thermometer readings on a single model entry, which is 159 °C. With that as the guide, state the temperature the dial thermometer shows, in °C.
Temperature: 10 °C
